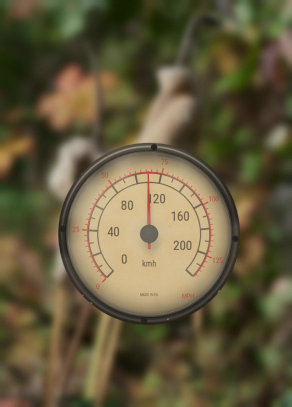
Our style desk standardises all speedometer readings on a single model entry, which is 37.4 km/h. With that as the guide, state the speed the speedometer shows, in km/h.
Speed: 110 km/h
